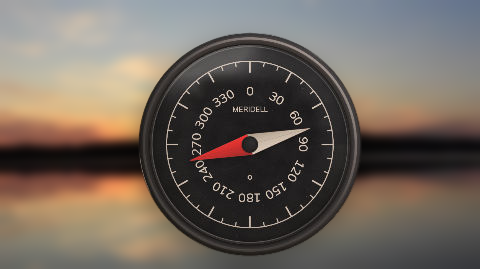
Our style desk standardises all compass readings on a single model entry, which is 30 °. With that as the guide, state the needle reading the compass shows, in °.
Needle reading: 255 °
